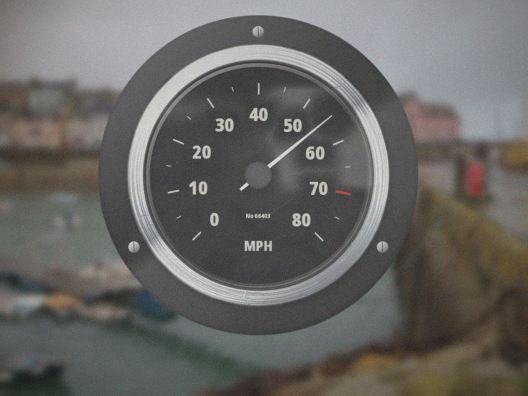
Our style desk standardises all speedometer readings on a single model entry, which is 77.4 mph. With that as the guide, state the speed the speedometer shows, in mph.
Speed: 55 mph
